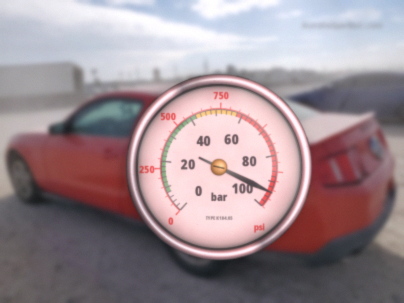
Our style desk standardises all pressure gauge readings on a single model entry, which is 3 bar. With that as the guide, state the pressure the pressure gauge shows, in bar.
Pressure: 94 bar
